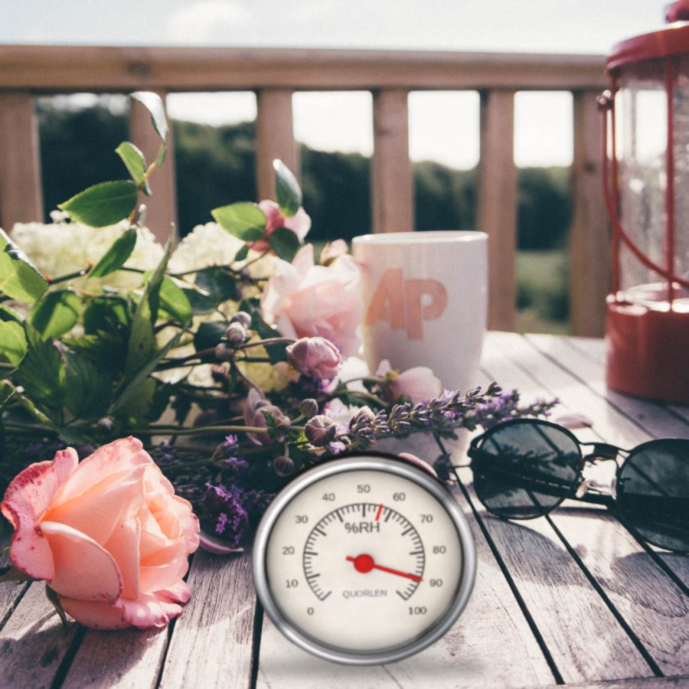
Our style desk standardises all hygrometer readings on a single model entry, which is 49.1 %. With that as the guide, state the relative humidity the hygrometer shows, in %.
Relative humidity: 90 %
